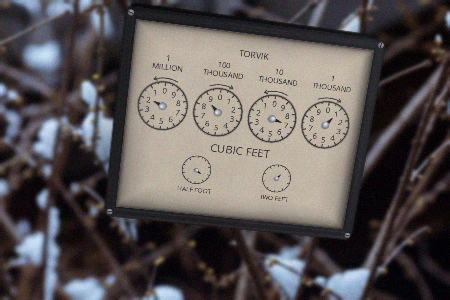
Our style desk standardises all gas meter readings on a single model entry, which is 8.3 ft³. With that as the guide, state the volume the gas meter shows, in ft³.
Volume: 187100 ft³
